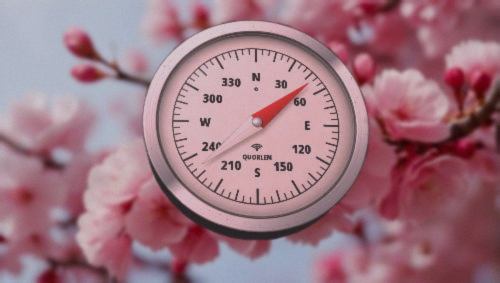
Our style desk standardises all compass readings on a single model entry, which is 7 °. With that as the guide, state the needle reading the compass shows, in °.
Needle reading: 50 °
